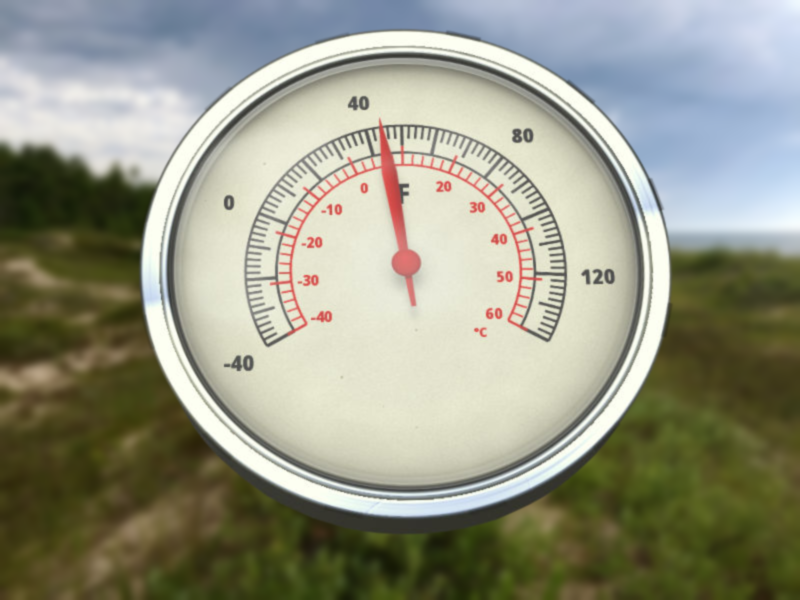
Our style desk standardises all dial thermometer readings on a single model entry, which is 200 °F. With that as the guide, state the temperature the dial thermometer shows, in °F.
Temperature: 44 °F
